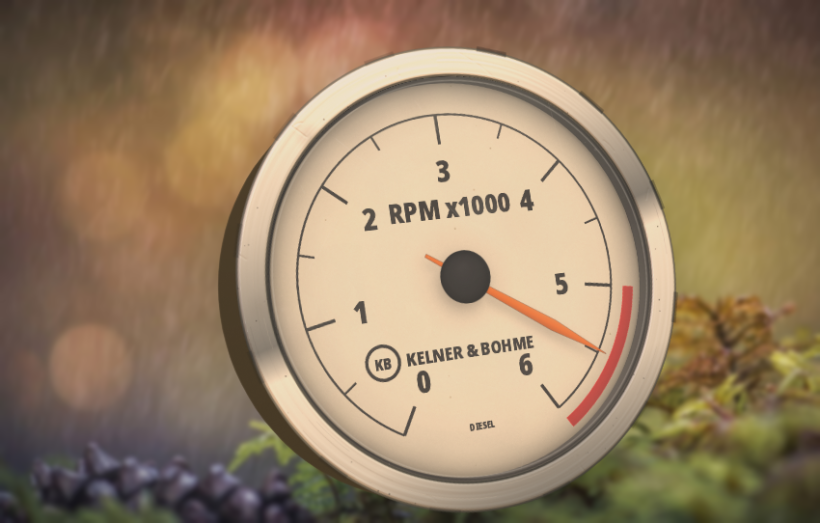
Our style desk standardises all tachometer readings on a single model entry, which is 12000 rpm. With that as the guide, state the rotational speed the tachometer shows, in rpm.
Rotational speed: 5500 rpm
